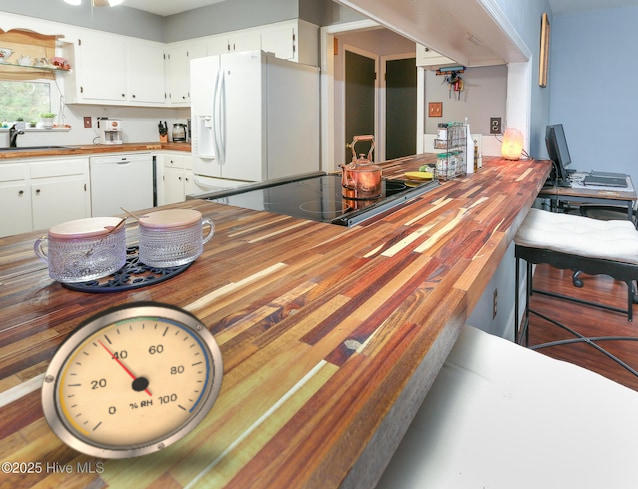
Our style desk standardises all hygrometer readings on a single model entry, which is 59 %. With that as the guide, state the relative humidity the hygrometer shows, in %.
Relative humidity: 38 %
